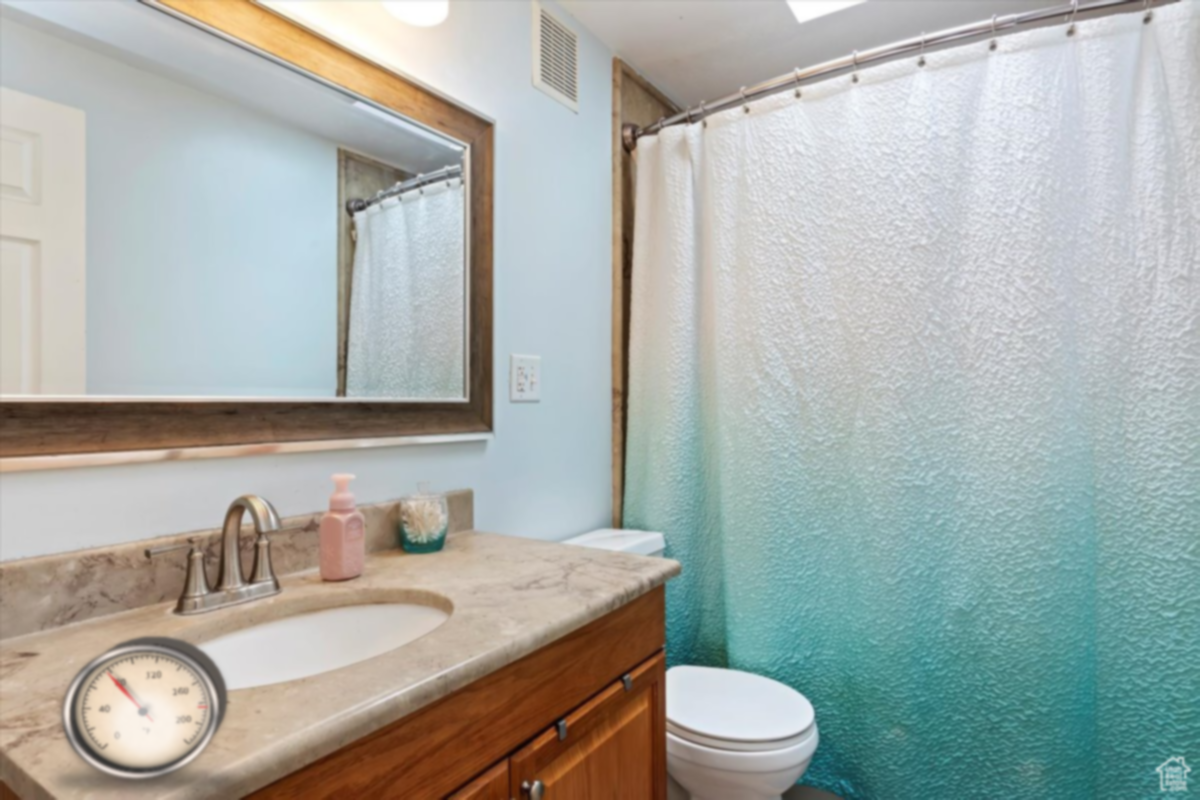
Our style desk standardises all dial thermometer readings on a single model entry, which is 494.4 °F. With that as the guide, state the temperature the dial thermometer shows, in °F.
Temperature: 80 °F
